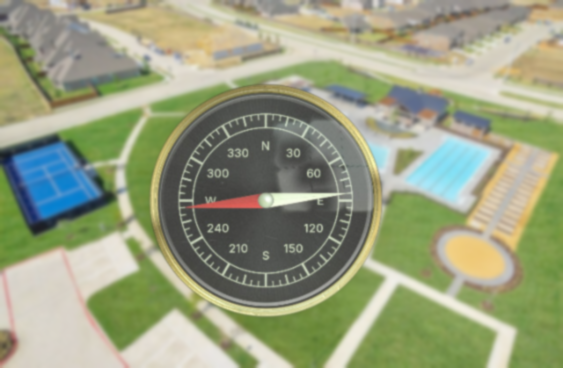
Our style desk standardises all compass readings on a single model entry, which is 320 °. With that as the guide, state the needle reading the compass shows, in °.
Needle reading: 265 °
